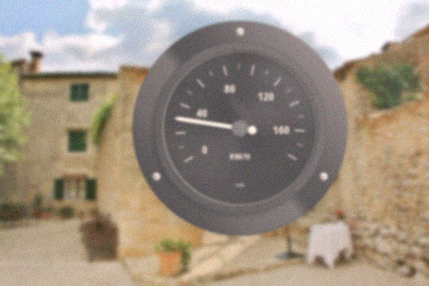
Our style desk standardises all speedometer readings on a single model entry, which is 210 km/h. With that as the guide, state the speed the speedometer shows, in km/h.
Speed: 30 km/h
